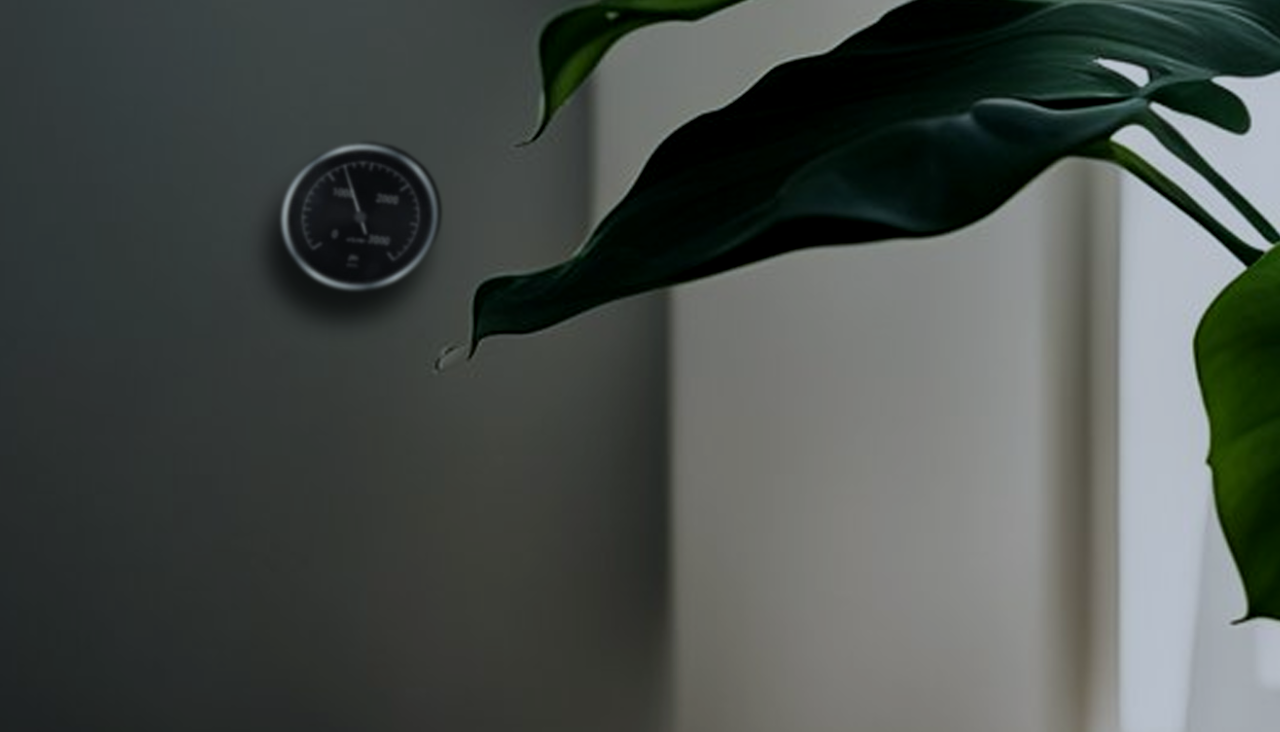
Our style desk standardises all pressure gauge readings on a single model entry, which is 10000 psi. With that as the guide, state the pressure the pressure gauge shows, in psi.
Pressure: 1200 psi
